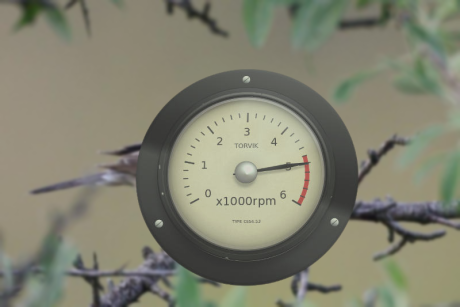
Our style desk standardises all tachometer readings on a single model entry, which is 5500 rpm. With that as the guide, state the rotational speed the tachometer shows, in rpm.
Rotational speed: 5000 rpm
